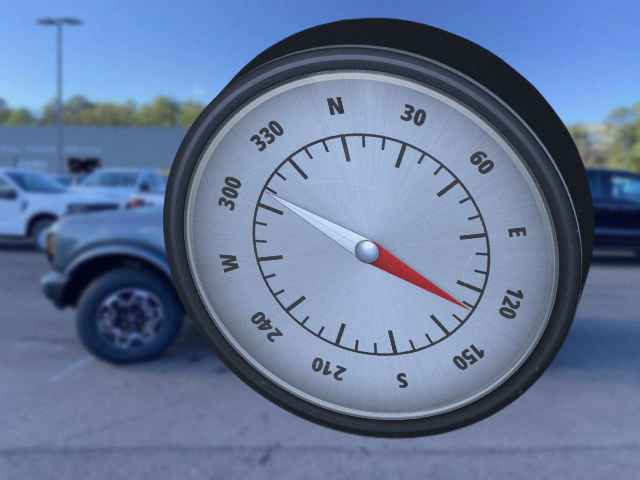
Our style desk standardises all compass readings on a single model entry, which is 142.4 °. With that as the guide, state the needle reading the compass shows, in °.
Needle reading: 130 °
